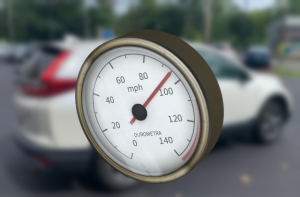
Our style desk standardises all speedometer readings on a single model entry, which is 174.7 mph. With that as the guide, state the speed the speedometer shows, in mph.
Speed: 95 mph
